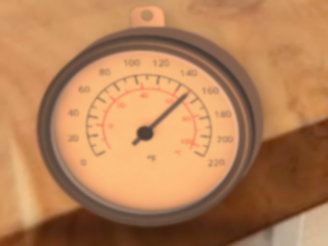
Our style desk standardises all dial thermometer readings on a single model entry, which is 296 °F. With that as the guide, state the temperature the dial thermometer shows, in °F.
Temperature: 150 °F
